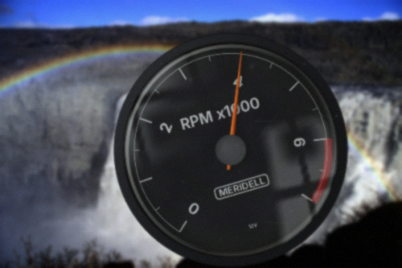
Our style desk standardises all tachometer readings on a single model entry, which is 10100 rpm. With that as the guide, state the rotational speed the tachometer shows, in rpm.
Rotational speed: 4000 rpm
